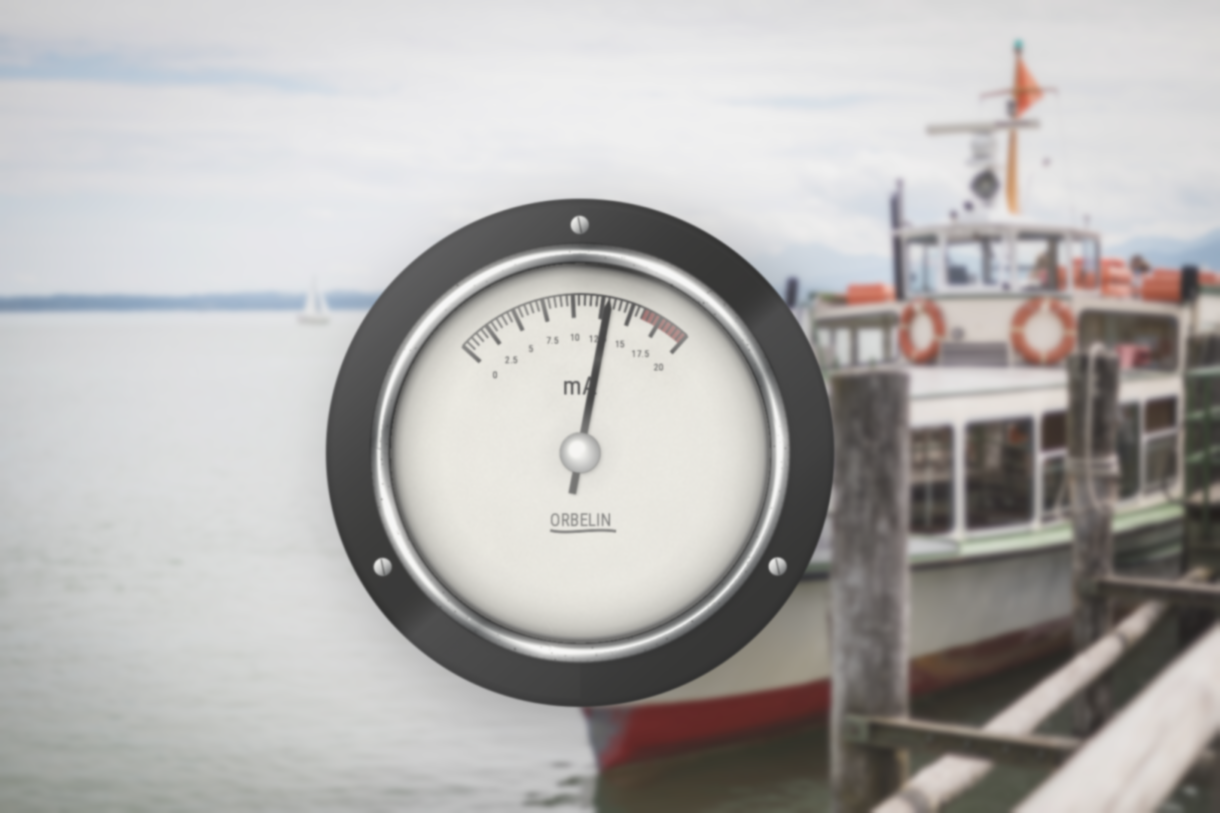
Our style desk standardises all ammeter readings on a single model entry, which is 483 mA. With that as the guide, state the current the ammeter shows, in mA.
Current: 13 mA
